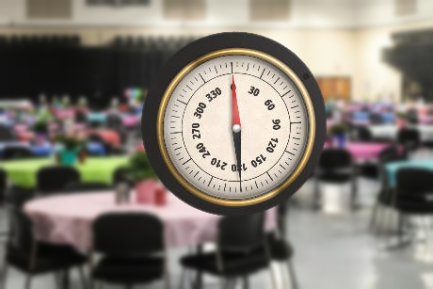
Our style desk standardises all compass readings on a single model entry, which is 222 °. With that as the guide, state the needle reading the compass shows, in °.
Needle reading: 0 °
